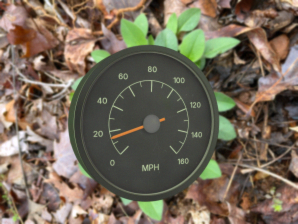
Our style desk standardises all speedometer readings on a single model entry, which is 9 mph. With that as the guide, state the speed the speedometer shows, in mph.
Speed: 15 mph
